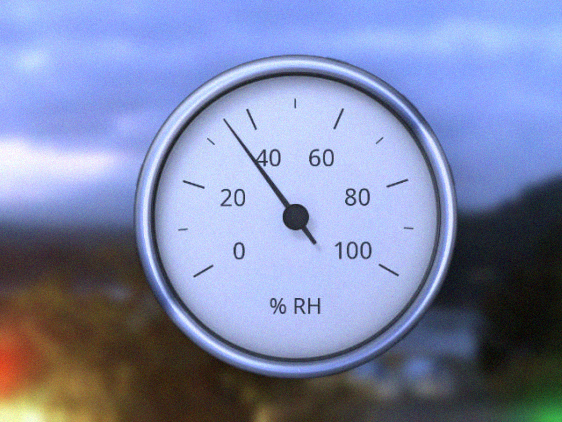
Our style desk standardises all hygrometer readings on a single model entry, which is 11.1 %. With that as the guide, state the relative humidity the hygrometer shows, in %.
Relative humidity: 35 %
